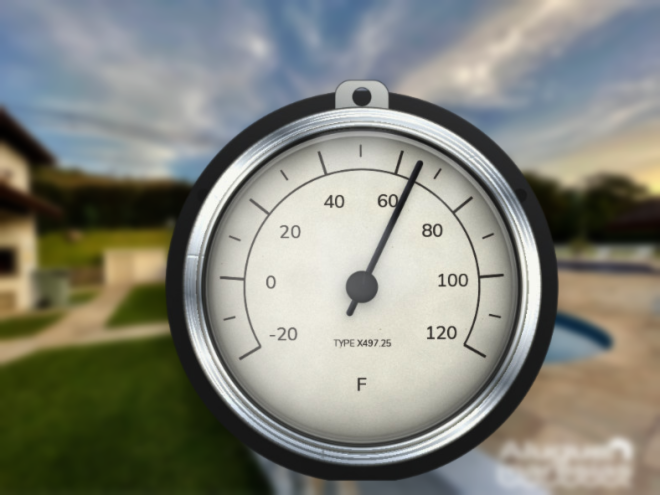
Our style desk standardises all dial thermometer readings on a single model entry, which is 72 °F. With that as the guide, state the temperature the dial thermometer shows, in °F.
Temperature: 65 °F
